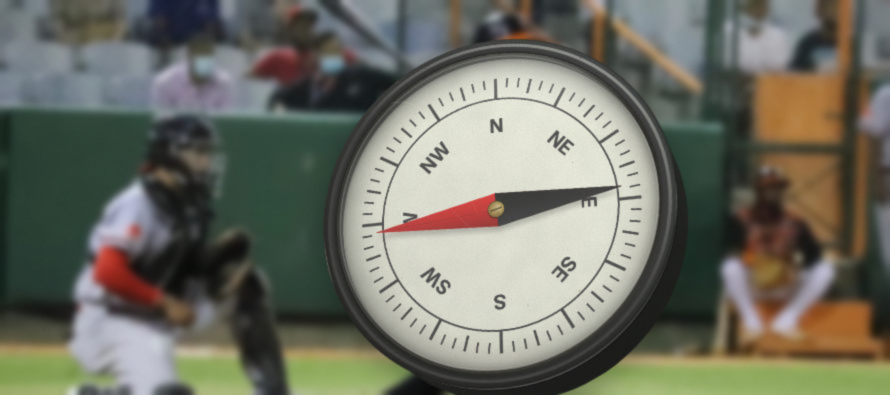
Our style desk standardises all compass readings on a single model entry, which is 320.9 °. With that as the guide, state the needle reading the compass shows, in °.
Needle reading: 265 °
